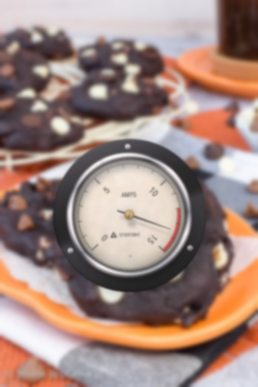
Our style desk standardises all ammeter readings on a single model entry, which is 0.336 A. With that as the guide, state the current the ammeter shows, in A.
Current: 13.5 A
